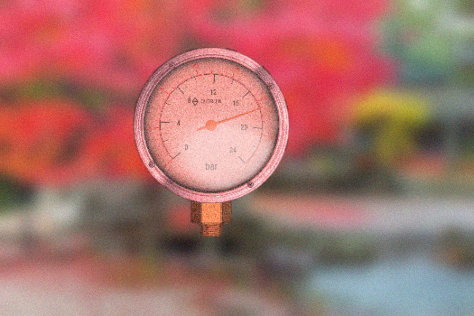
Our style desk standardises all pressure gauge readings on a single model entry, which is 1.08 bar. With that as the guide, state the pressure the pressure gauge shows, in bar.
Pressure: 18 bar
